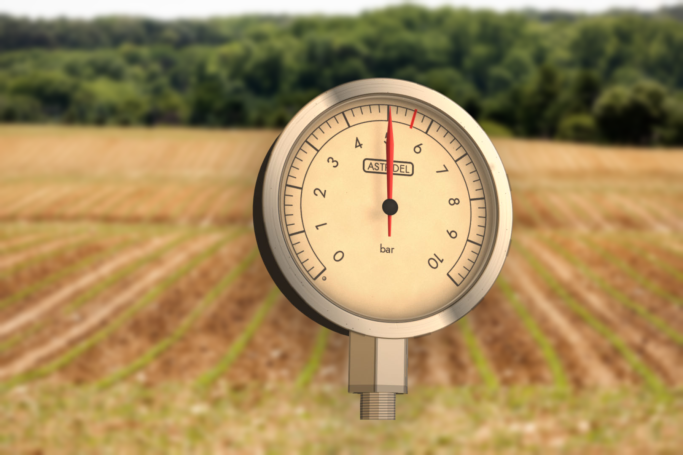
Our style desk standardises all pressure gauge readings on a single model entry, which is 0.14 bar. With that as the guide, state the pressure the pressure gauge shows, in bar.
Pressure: 5 bar
